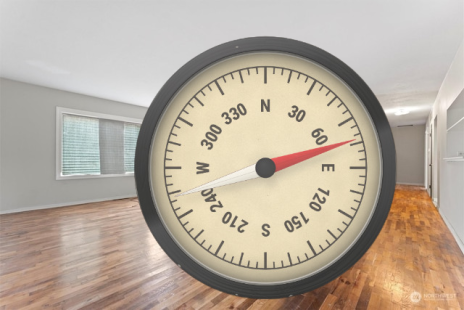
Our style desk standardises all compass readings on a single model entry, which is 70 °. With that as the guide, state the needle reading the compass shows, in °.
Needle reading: 72.5 °
